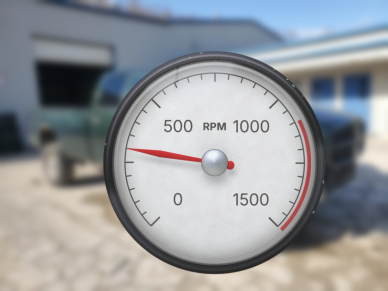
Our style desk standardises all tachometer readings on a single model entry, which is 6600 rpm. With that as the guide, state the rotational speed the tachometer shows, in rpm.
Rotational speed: 300 rpm
